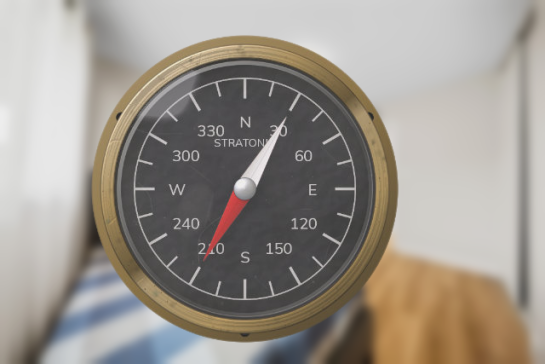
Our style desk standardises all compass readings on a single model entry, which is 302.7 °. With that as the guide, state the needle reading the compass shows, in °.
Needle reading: 210 °
